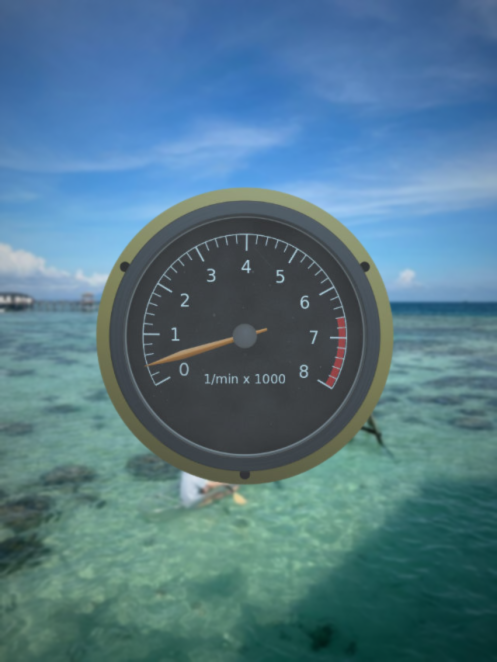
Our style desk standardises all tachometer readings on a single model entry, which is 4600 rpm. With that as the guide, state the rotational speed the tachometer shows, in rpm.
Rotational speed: 400 rpm
